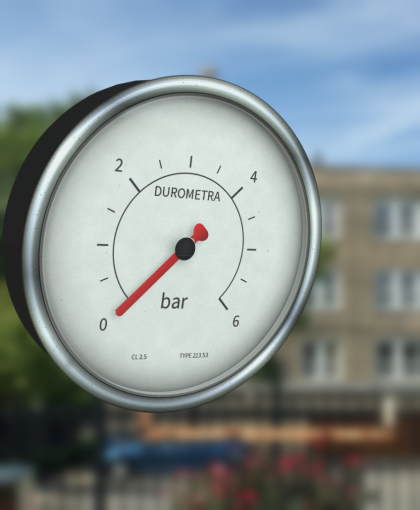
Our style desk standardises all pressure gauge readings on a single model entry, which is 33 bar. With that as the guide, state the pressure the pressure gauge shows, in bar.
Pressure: 0 bar
